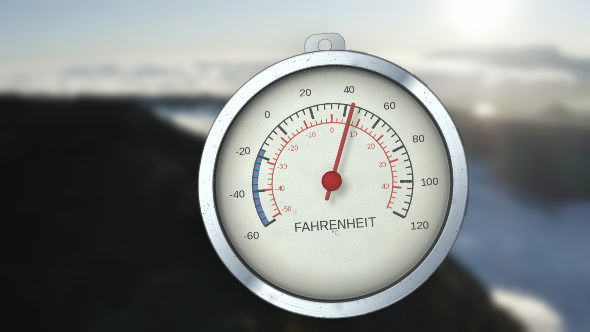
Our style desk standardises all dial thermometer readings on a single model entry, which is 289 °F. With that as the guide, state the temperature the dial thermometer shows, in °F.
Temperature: 44 °F
